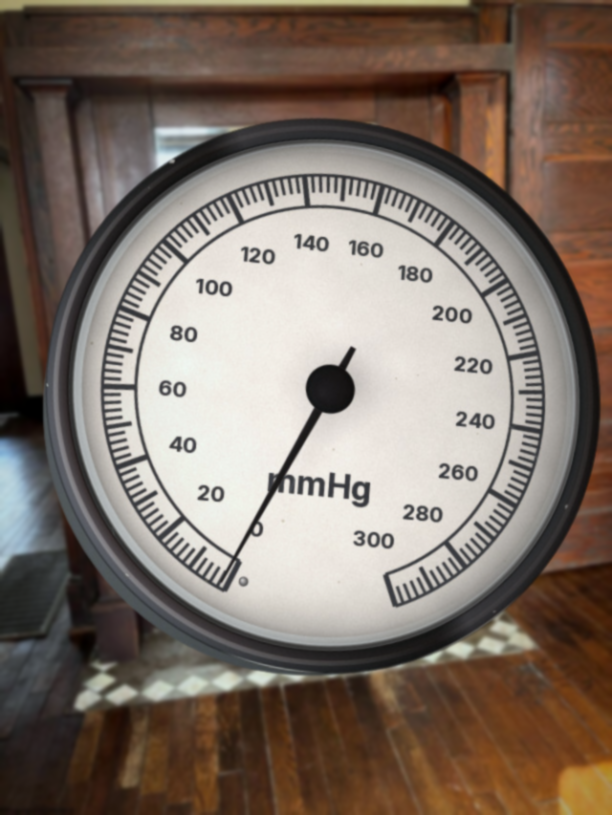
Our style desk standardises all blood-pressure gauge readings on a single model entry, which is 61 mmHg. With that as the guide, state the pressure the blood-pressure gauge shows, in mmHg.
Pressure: 2 mmHg
